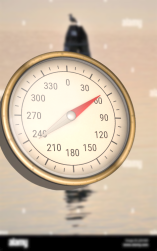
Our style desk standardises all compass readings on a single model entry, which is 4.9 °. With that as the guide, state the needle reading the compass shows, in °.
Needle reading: 55 °
